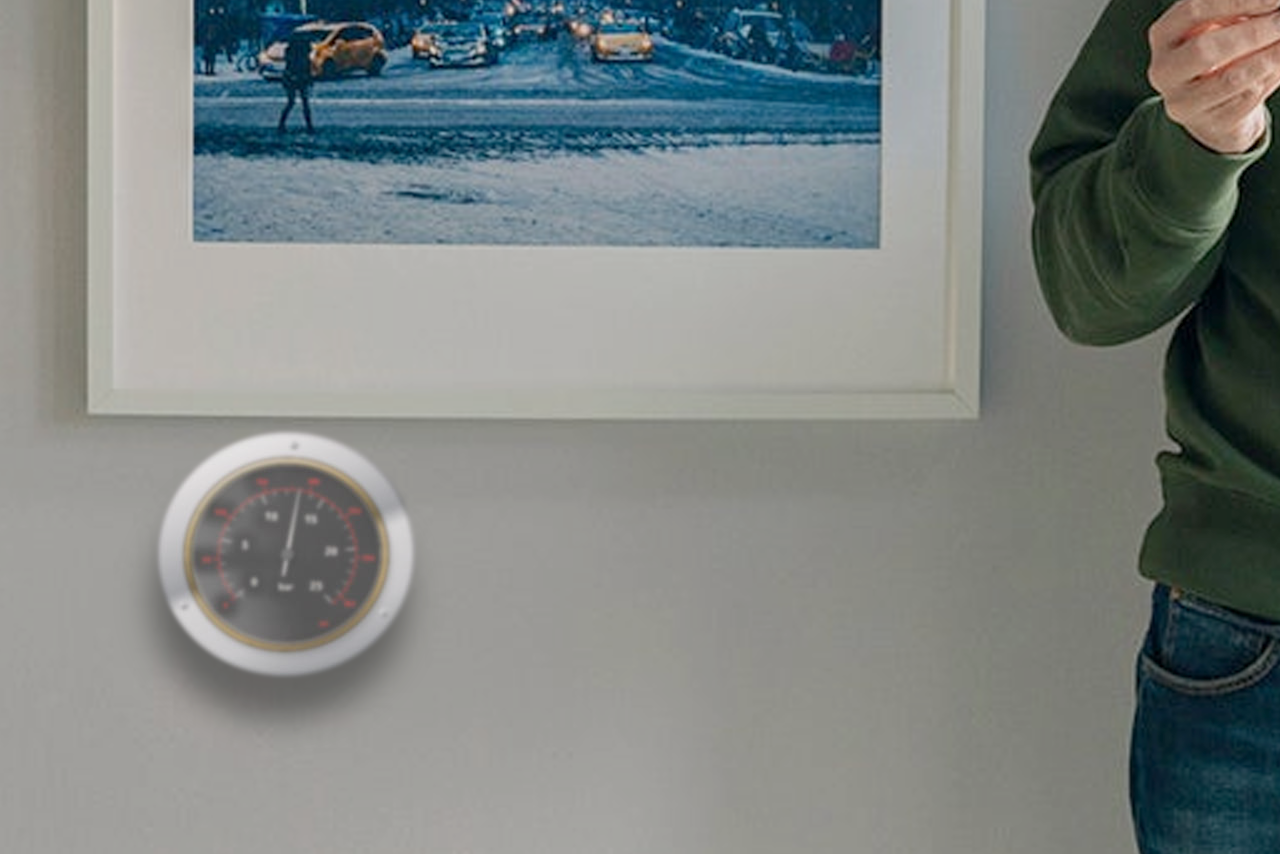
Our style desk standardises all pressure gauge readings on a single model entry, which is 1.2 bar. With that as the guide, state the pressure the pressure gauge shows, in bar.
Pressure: 13 bar
